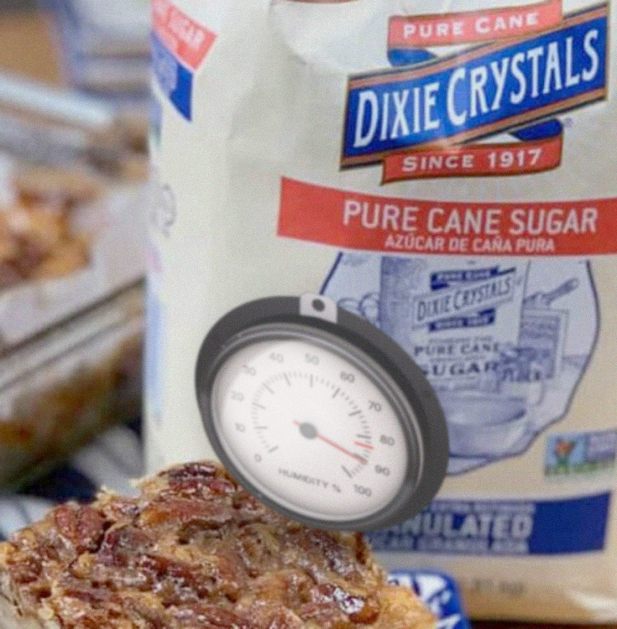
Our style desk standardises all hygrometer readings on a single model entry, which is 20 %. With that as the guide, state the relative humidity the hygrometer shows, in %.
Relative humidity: 90 %
